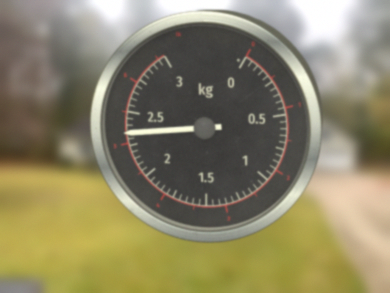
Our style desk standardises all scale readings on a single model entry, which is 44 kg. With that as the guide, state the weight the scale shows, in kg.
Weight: 2.35 kg
